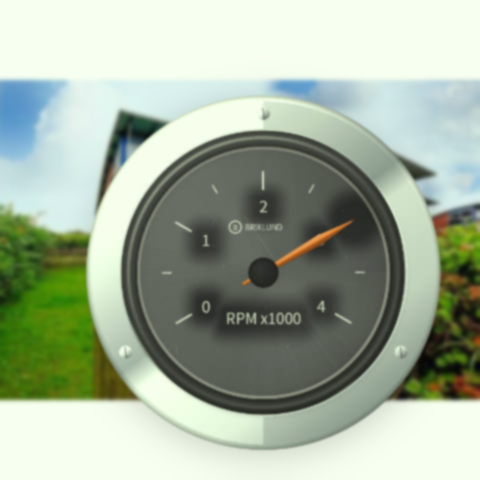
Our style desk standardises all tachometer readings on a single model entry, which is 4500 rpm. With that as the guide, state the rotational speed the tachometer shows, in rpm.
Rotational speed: 3000 rpm
